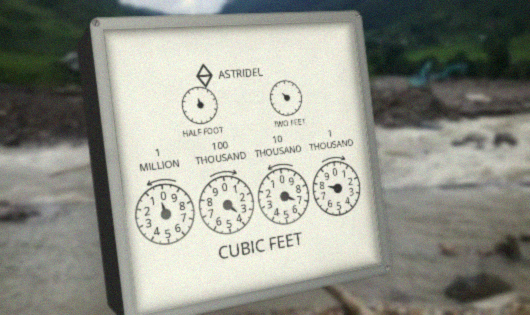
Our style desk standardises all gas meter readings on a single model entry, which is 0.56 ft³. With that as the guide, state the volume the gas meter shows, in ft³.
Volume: 36800 ft³
